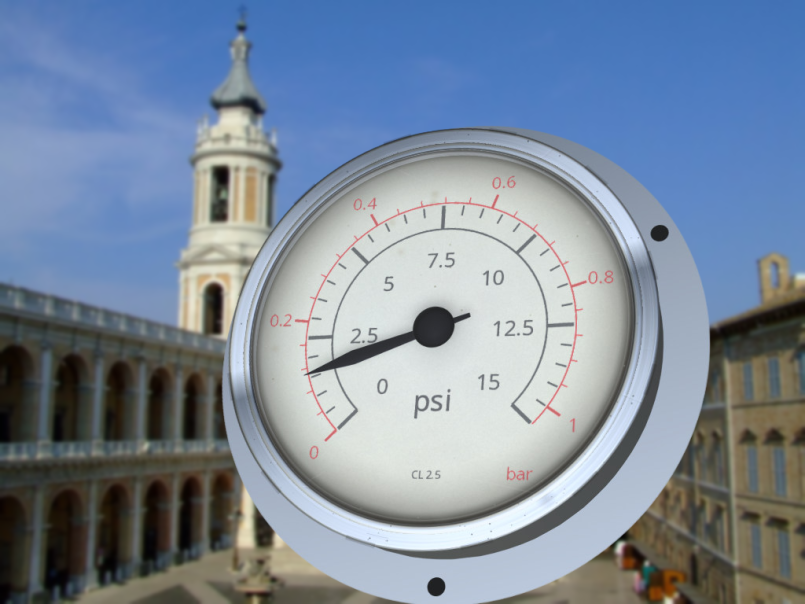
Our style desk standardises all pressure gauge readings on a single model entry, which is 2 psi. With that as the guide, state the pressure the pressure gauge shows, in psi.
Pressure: 1.5 psi
